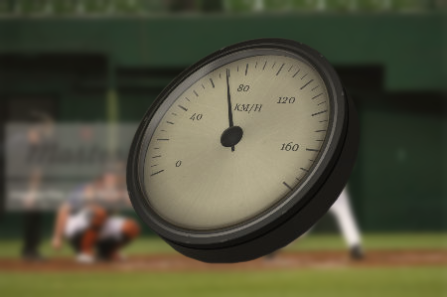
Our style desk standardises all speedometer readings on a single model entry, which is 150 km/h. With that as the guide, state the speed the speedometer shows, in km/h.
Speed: 70 km/h
